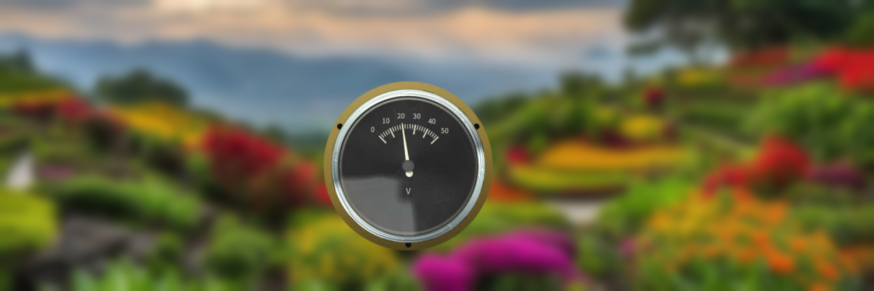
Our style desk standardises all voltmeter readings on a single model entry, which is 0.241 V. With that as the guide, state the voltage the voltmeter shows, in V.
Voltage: 20 V
